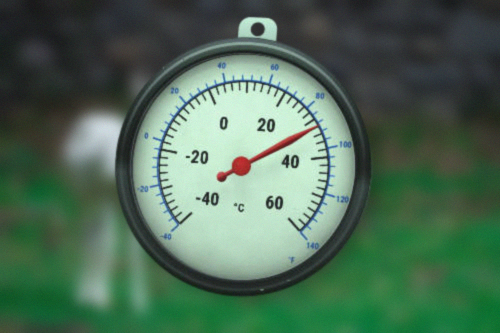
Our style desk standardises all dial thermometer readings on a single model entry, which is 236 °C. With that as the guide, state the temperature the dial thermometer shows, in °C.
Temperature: 32 °C
